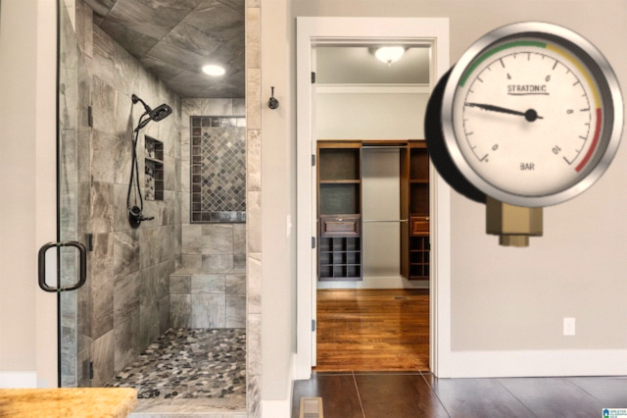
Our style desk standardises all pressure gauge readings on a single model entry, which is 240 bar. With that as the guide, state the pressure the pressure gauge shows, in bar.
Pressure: 2 bar
